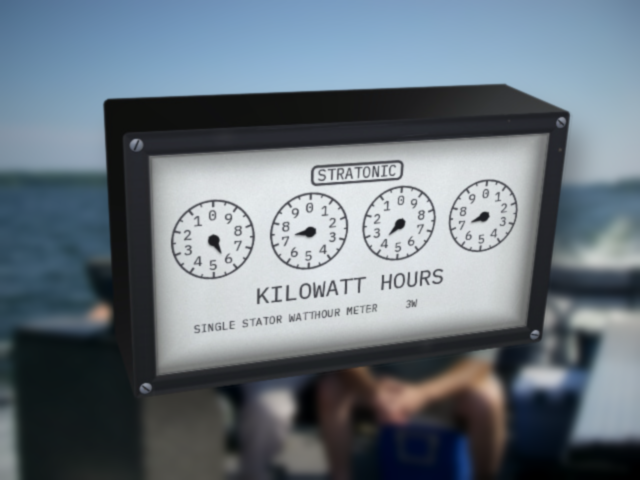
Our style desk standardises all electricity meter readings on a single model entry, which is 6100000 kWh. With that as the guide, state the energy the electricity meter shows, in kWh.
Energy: 5737 kWh
